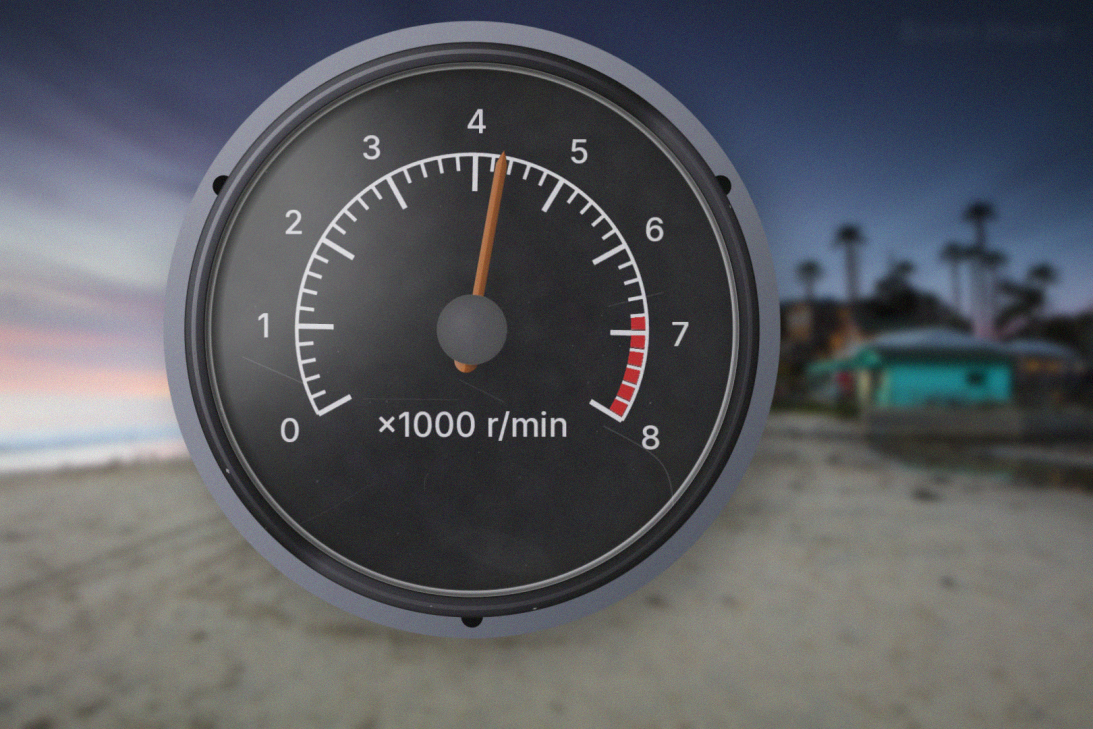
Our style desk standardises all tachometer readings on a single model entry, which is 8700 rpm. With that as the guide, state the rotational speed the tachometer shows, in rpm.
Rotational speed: 4300 rpm
